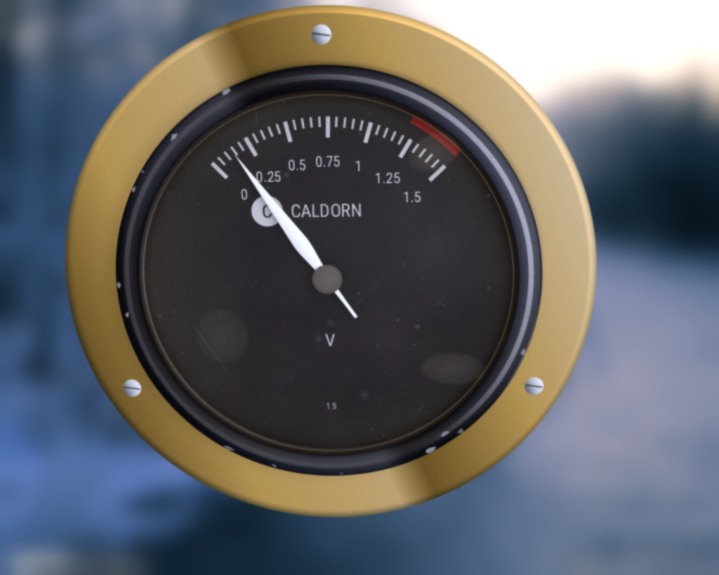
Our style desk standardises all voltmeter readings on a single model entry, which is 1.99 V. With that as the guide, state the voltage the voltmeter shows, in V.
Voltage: 0.15 V
